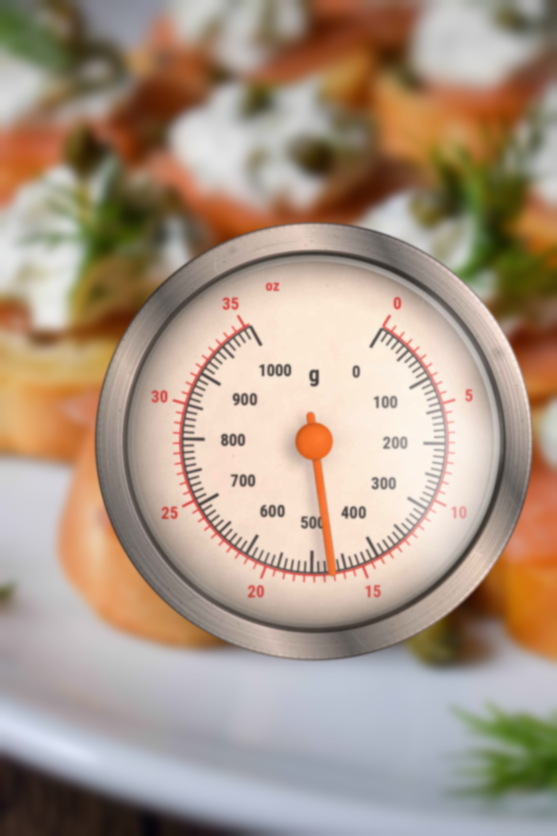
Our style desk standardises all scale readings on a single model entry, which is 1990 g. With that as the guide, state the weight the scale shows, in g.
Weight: 470 g
